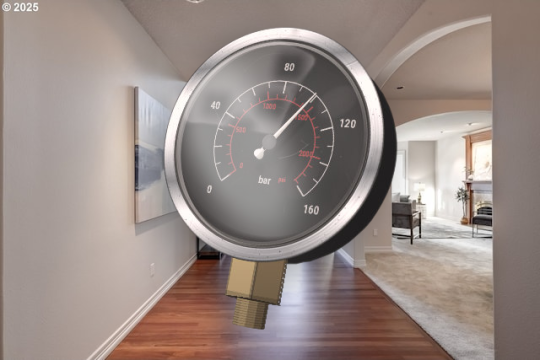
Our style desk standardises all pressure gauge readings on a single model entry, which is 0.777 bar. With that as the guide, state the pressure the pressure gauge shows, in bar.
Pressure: 100 bar
